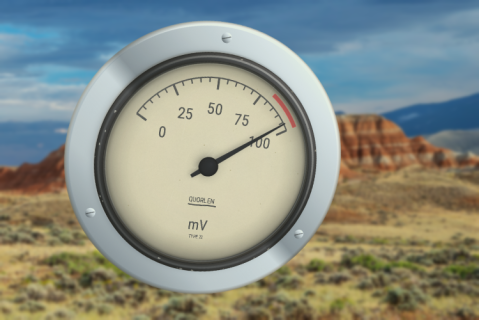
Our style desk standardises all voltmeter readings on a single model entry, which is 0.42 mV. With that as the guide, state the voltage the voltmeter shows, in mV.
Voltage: 95 mV
